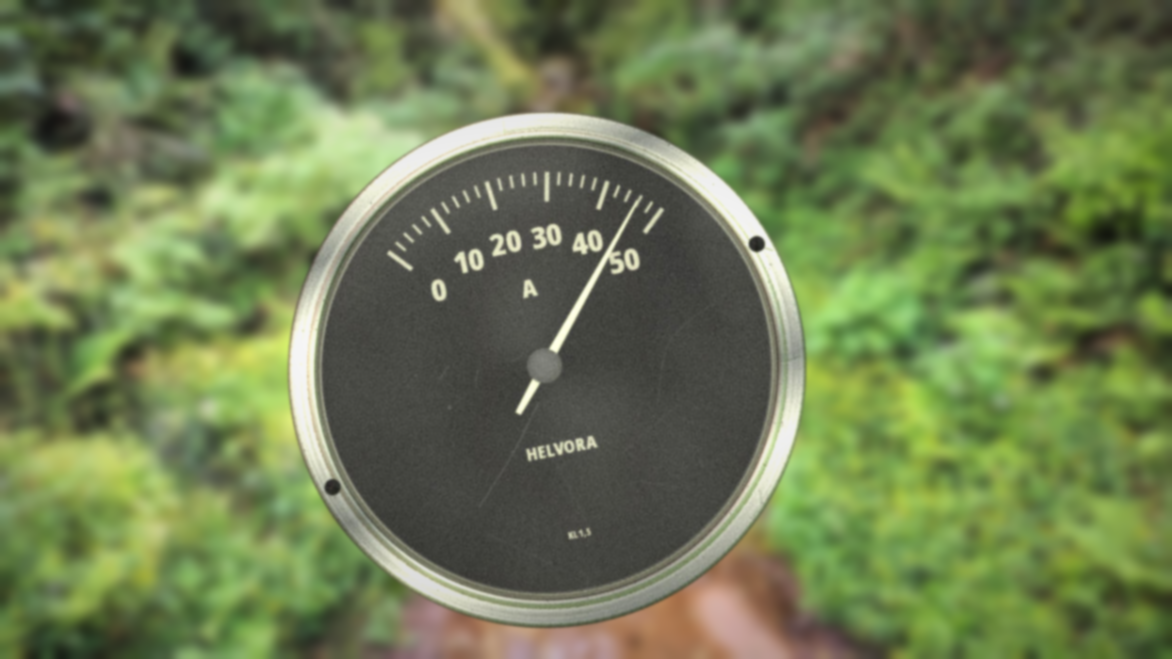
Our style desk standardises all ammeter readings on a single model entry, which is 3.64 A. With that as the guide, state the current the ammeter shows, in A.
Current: 46 A
